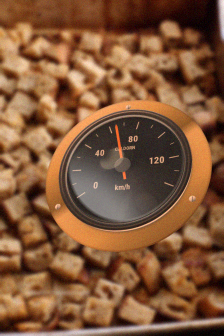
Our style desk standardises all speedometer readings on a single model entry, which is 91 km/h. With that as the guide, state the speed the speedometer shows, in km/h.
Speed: 65 km/h
